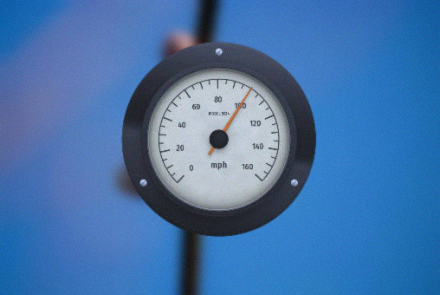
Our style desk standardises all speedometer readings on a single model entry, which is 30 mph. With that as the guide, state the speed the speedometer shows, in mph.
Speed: 100 mph
